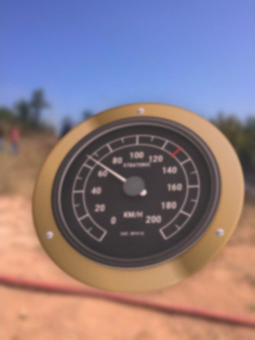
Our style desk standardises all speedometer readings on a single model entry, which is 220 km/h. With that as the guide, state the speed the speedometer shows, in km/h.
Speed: 65 km/h
